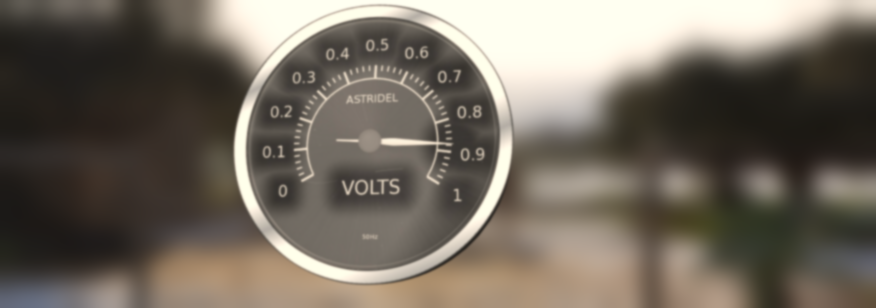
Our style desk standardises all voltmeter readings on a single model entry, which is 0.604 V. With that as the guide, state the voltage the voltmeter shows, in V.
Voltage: 0.88 V
